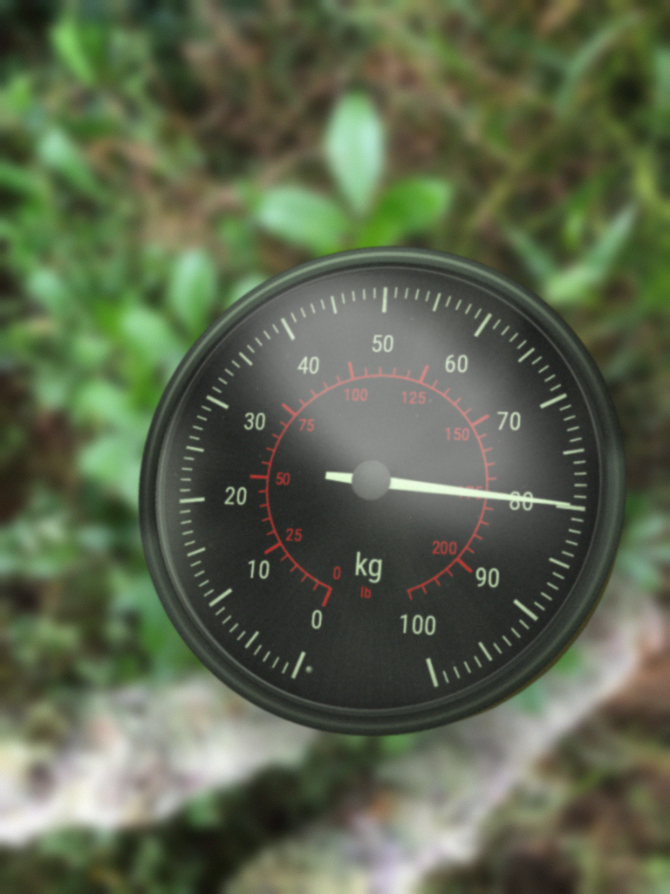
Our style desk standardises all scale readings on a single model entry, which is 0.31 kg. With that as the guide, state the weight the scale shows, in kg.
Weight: 80 kg
